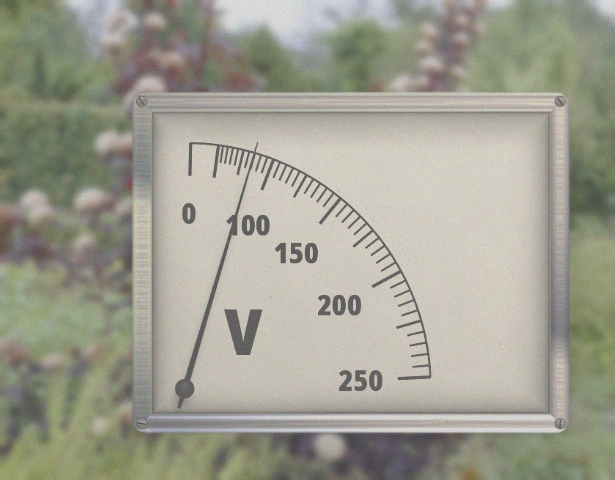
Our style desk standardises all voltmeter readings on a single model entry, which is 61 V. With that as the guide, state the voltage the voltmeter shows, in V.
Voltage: 85 V
